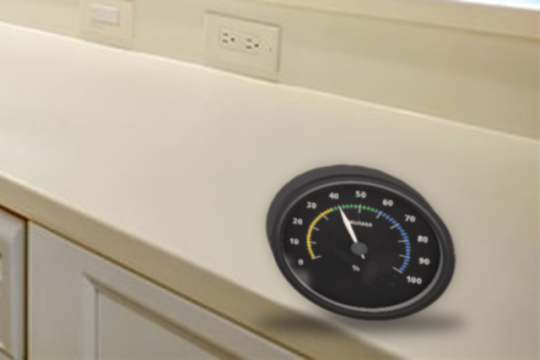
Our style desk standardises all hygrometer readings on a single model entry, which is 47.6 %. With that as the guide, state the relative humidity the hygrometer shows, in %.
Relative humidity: 40 %
